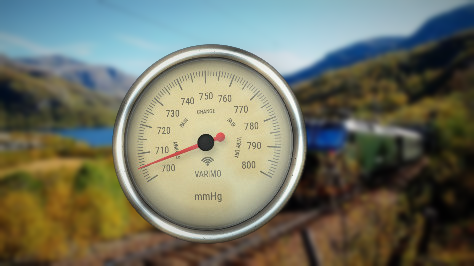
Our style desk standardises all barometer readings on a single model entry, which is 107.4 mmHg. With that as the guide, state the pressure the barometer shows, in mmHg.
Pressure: 705 mmHg
